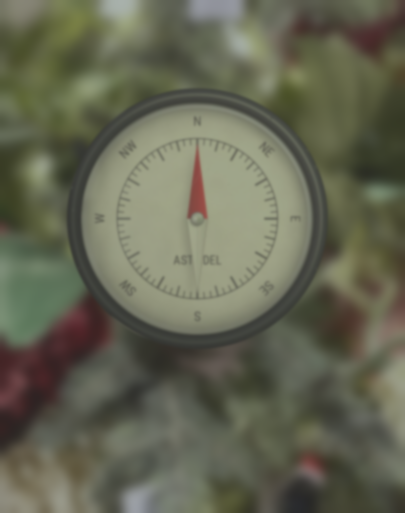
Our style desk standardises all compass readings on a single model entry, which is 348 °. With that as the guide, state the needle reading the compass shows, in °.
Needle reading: 0 °
